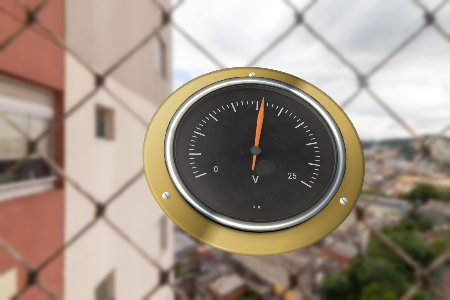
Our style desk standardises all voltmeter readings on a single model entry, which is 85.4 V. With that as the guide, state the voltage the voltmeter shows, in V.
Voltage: 13 V
